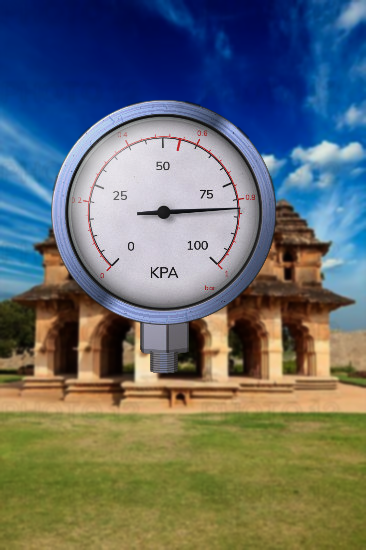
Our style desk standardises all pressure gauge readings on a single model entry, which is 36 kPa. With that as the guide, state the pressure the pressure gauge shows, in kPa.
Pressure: 82.5 kPa
